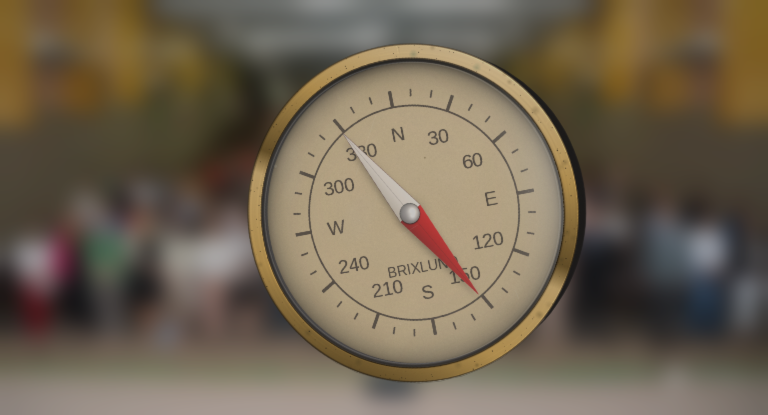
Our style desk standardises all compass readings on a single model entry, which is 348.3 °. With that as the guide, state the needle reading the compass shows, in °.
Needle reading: 150 °
